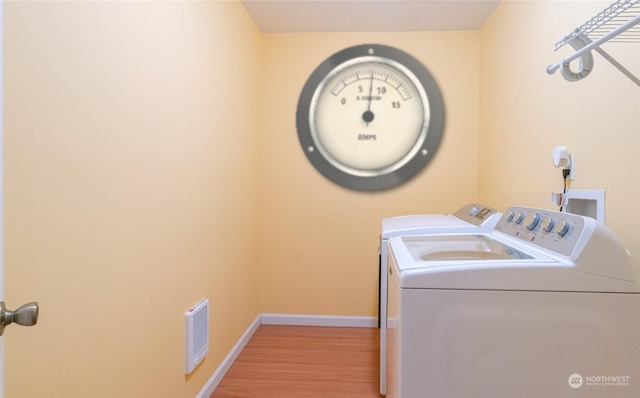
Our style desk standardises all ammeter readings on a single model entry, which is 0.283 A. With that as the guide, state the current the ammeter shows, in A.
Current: 7.5 A
